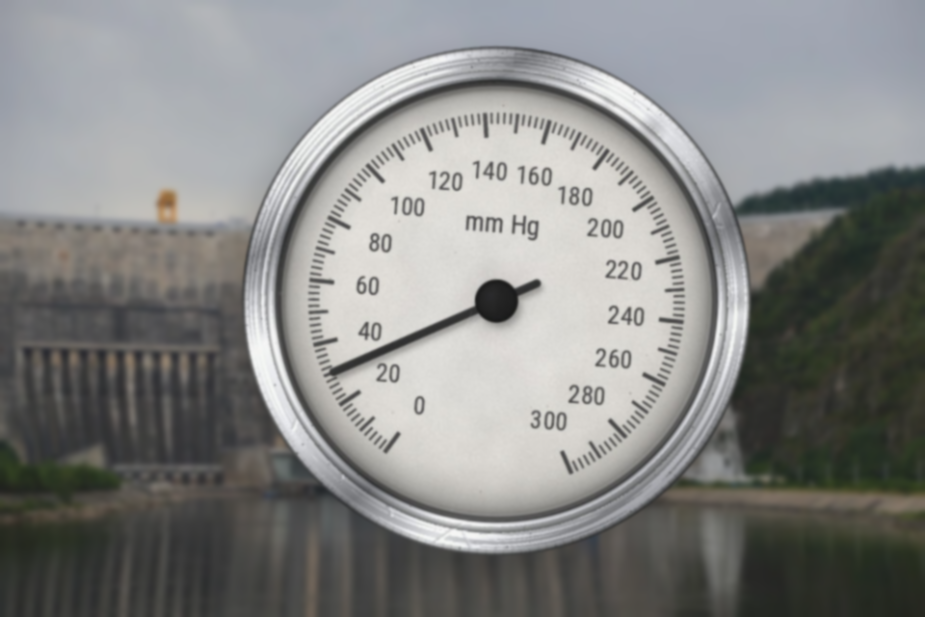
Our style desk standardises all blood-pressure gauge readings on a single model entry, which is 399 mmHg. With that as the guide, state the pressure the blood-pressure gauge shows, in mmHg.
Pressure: 30 mmHg
